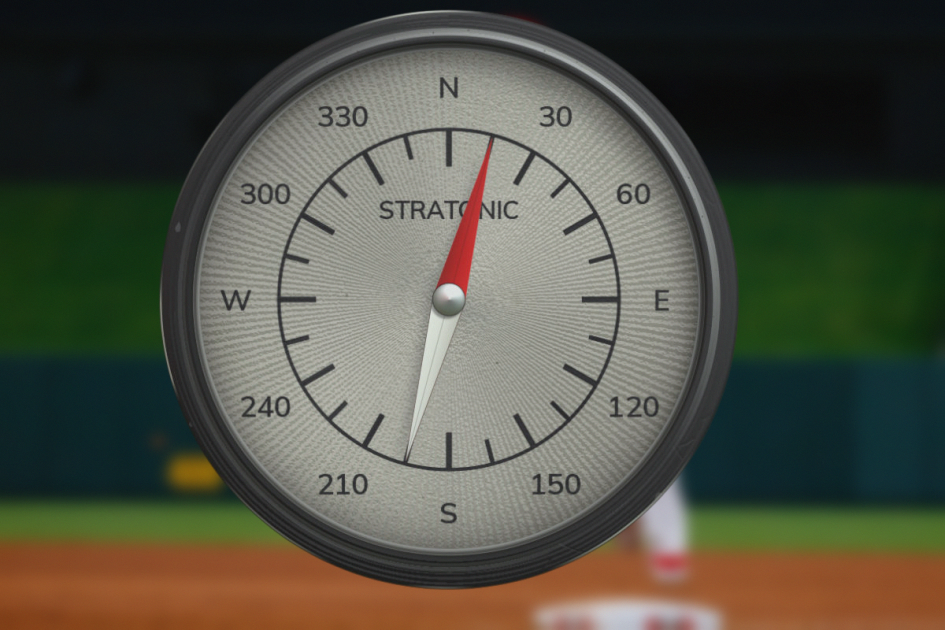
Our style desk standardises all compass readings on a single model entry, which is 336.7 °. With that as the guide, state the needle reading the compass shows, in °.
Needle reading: 15 °
